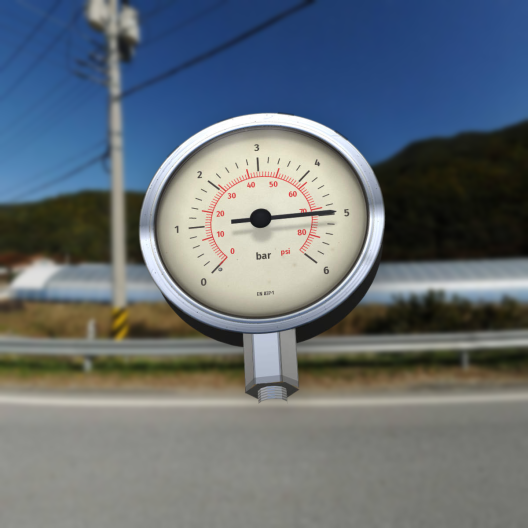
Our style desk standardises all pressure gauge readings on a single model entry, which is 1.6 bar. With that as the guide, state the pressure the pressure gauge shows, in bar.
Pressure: 5 bar
